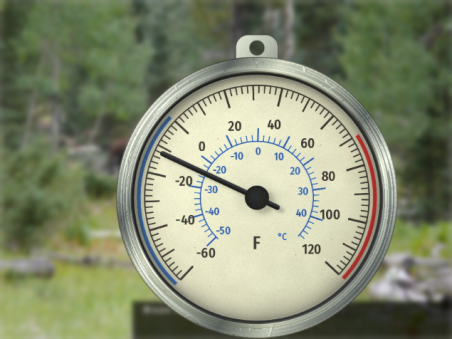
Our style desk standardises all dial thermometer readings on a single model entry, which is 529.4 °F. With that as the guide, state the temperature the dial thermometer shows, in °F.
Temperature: -12 °F
